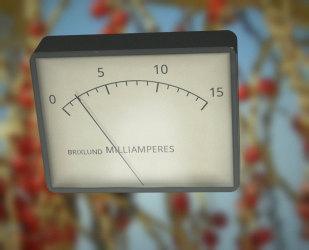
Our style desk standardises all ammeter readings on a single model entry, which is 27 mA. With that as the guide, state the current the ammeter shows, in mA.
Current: 2 mA
